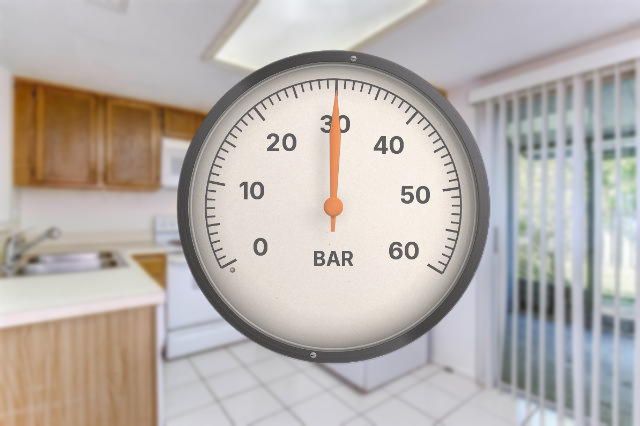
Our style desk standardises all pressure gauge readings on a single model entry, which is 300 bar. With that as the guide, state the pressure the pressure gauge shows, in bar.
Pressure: 30 bar
